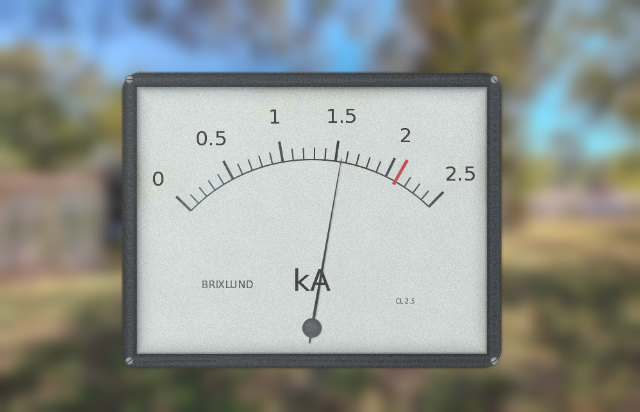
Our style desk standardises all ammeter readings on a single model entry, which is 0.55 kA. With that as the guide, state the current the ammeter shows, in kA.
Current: 1.55 kA
